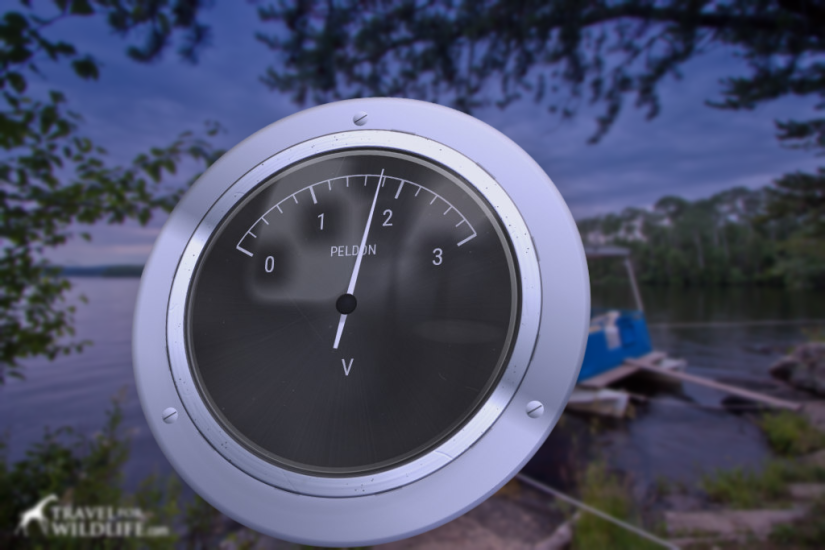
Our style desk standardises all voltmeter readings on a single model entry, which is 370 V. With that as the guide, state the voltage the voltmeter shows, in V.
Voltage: 1.8 V
